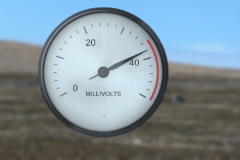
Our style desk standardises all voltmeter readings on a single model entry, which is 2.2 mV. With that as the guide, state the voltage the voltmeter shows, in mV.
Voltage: 38 mV
